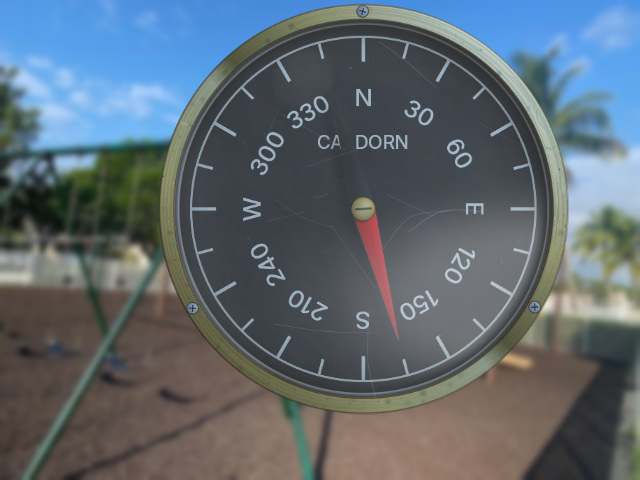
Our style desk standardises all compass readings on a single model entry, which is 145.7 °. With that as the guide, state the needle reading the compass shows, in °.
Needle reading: 165 °
